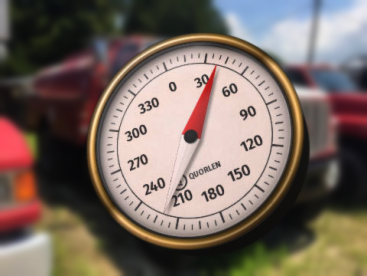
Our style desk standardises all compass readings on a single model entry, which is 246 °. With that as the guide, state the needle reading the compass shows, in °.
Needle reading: 40 °
